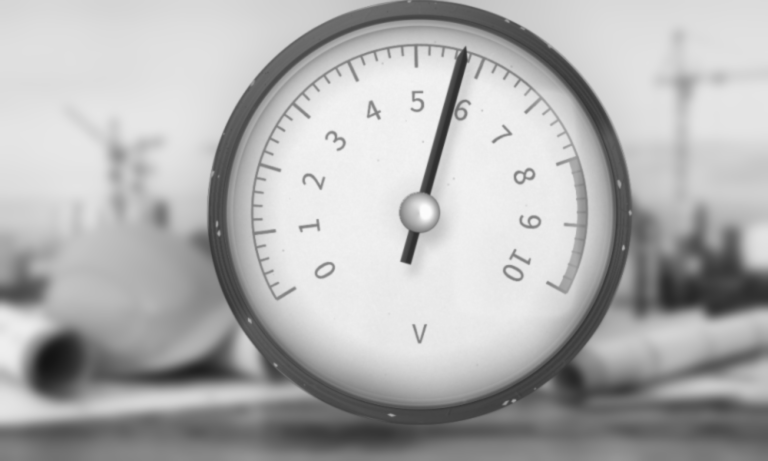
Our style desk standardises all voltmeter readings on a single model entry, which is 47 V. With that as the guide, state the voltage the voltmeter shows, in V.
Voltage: 5.7 V
